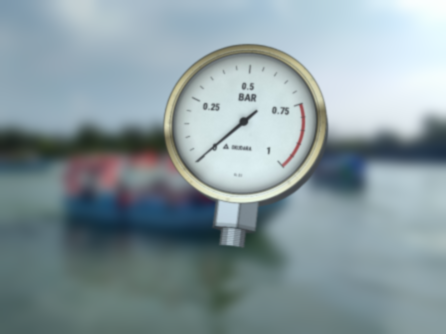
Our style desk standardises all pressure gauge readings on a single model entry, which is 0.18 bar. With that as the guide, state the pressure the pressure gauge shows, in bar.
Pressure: 0 bar
